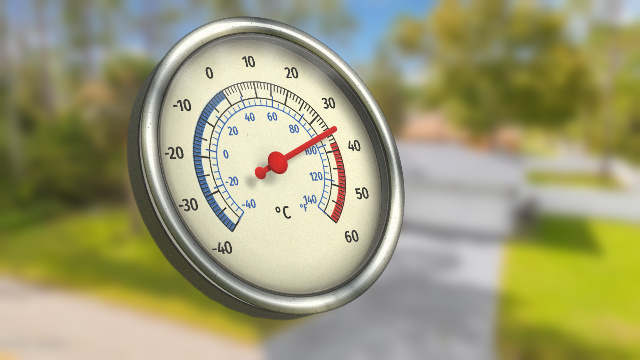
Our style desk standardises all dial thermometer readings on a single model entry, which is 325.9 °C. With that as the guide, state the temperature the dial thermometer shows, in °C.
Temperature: 35 °C
